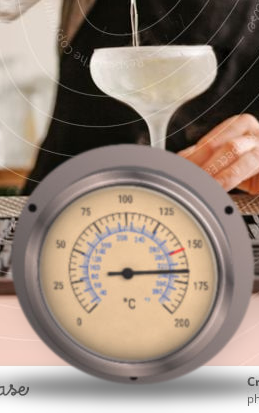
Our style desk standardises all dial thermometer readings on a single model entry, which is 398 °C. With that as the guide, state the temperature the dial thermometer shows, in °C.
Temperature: 165 °C
